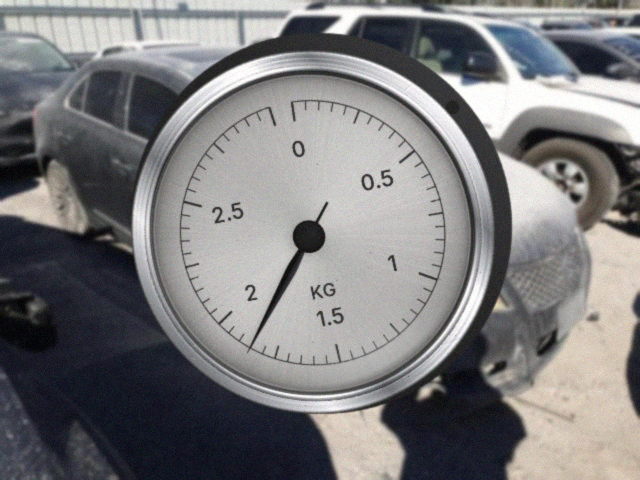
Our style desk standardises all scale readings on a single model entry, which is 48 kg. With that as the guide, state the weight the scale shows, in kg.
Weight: 1.85 kg
